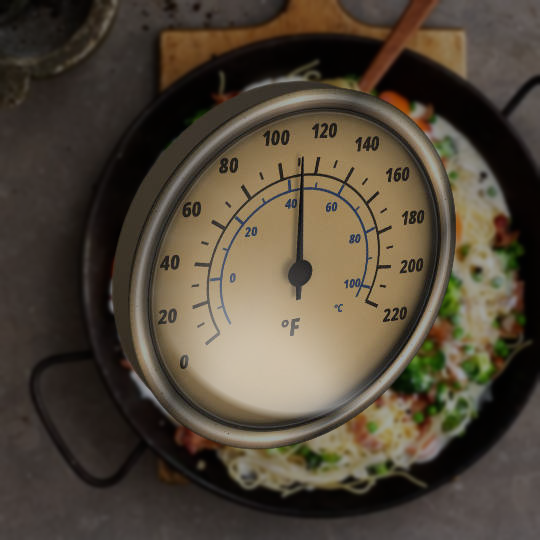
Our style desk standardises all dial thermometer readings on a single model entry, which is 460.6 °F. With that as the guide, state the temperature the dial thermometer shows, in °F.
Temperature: 110 °F
